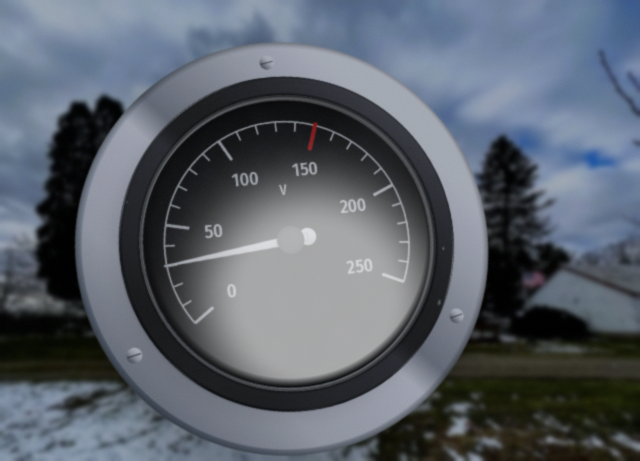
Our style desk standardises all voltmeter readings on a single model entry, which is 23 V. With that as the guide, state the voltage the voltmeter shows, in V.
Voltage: 30 V
